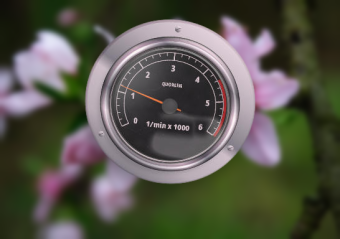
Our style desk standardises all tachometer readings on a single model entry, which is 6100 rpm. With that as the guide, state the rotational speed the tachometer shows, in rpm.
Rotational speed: 1200 rpm
